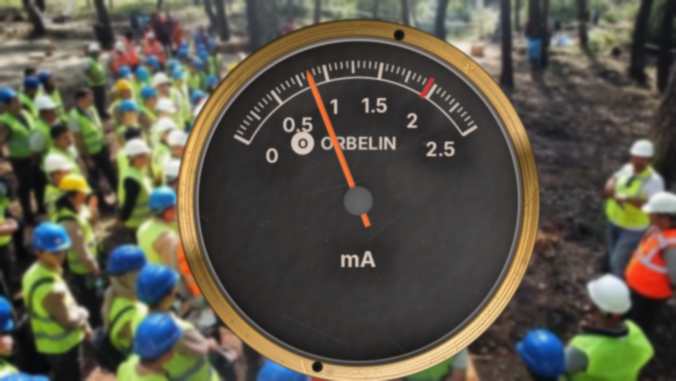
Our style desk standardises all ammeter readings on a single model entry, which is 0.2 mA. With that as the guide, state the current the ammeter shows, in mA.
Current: 0.85 mA
